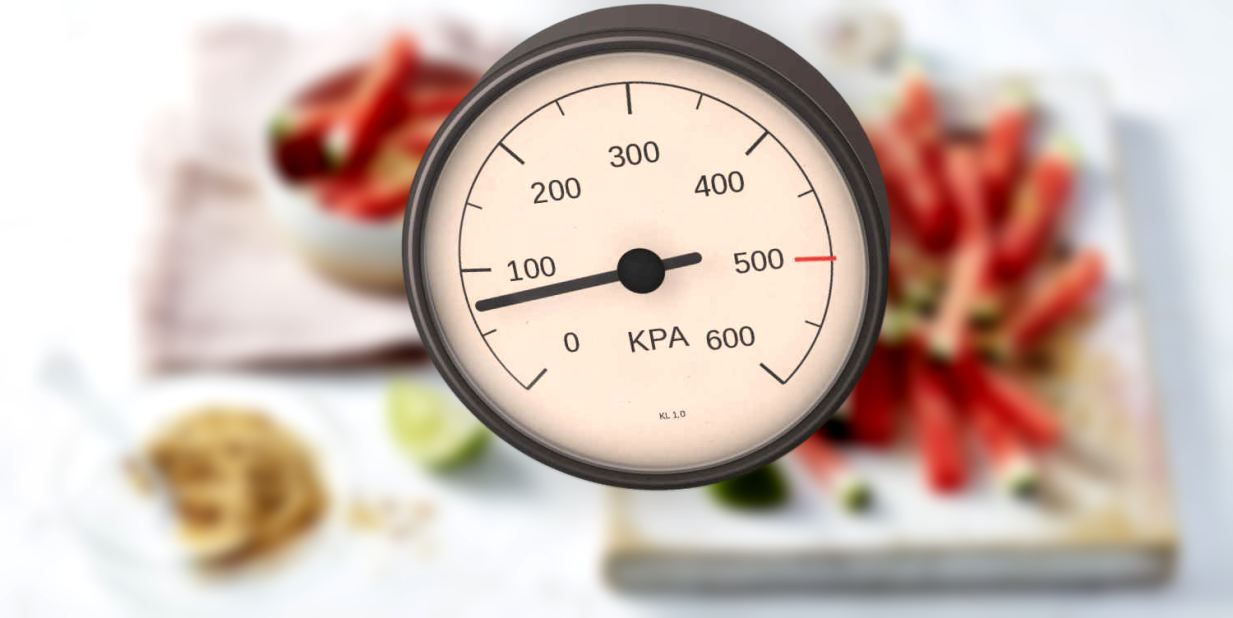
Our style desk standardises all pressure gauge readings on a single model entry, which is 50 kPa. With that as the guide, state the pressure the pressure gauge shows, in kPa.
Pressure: 75 kPa
